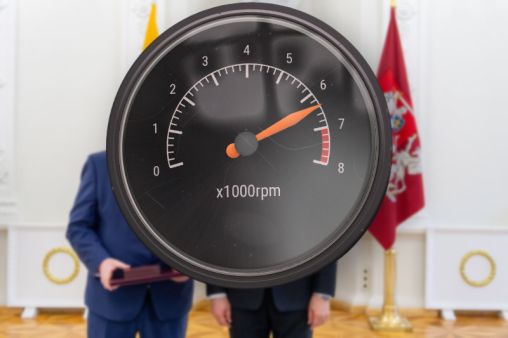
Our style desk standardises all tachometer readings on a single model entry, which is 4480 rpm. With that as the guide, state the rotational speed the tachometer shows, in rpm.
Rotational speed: 6400 rpm
